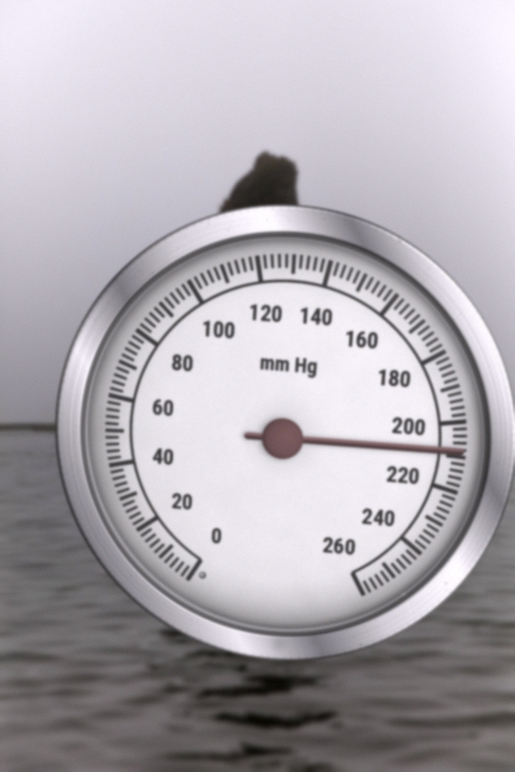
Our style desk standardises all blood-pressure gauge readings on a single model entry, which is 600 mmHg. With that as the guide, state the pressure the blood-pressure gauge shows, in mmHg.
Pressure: 208 mmHg
